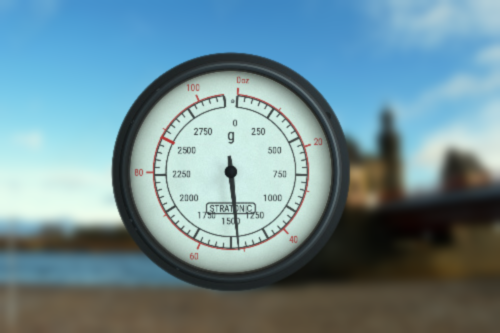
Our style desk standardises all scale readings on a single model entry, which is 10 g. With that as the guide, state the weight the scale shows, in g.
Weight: 1450 g
